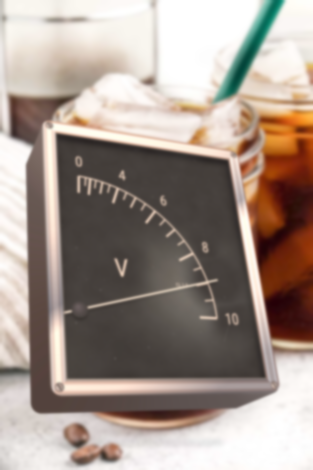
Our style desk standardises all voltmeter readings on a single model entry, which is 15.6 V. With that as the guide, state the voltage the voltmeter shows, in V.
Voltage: 9 V
